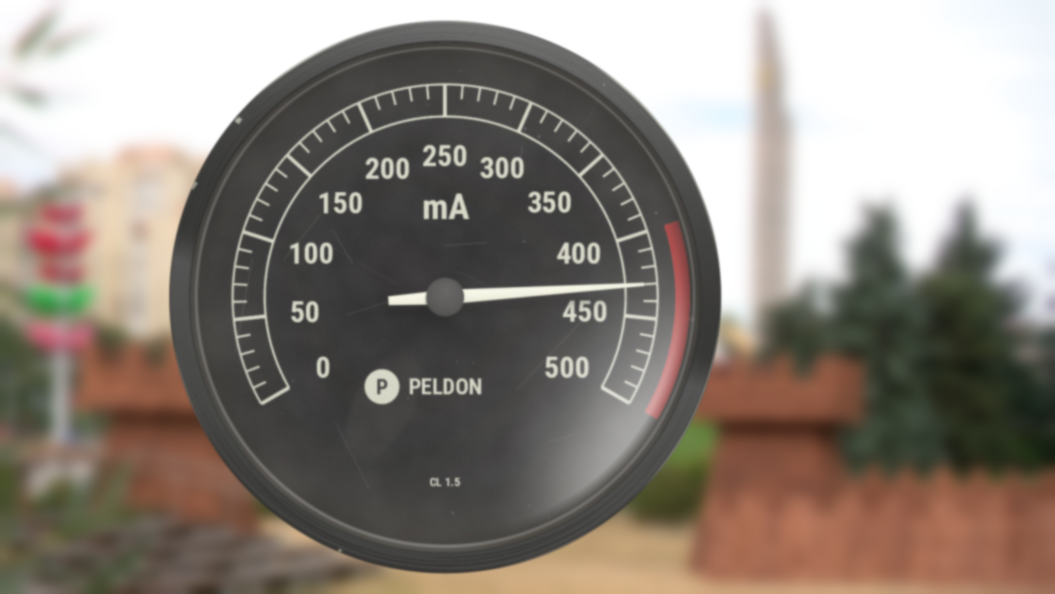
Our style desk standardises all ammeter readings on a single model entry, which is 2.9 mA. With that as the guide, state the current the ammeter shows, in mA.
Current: 430 mA
